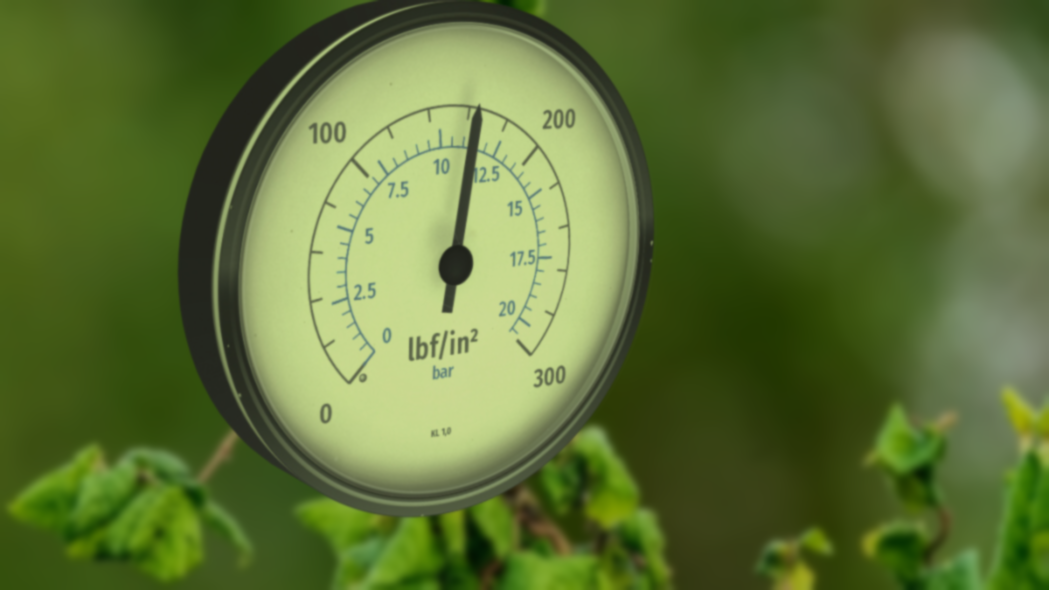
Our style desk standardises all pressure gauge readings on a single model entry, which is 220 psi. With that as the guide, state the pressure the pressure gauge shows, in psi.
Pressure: 160 psi
